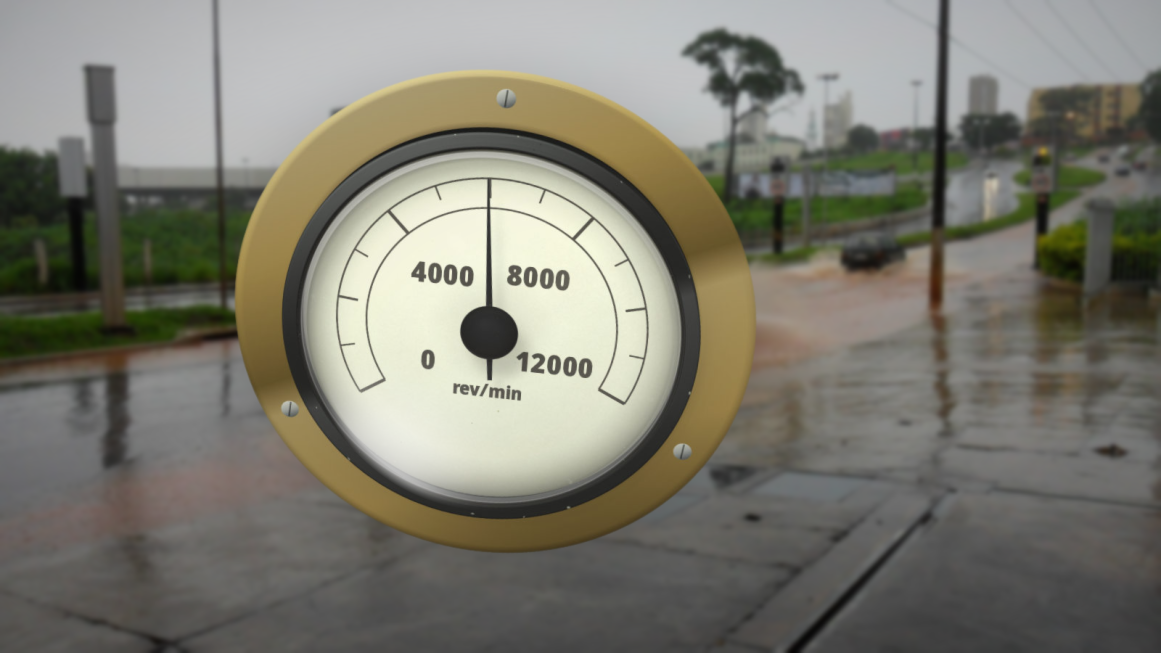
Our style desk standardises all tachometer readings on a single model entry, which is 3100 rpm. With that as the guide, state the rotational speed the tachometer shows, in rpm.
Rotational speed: 6000 rpm
